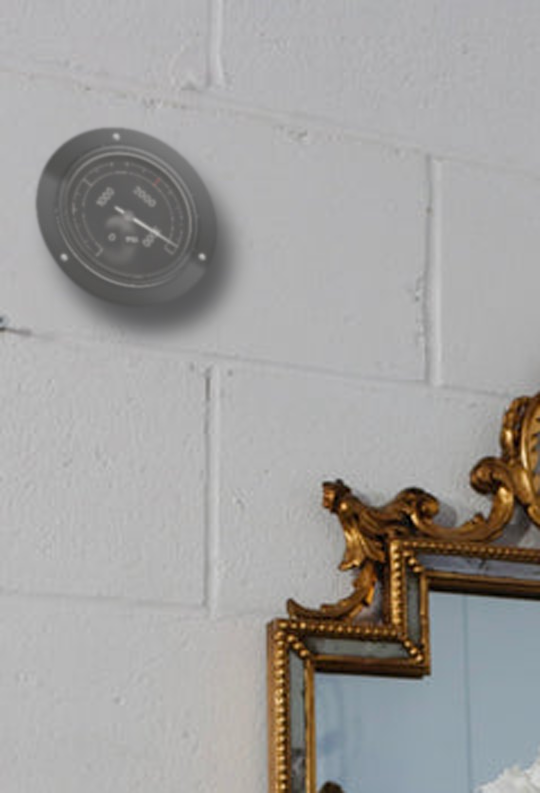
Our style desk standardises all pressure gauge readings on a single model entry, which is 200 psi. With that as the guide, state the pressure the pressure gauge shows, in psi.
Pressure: 2900 psi
